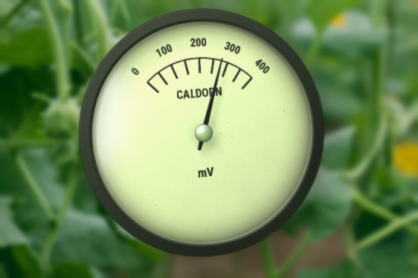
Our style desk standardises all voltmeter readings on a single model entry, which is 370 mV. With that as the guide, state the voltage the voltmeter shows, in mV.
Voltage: 275 mV
